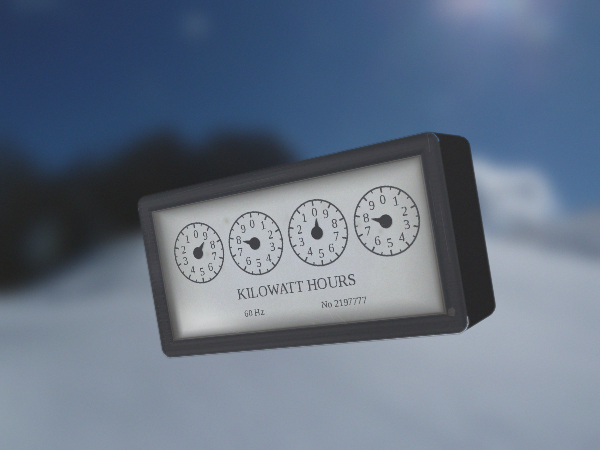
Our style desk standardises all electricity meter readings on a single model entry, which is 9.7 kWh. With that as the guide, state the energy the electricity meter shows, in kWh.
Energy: 8798 kWh
